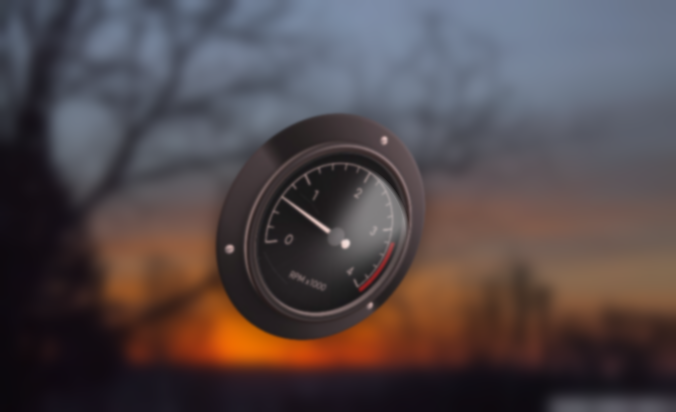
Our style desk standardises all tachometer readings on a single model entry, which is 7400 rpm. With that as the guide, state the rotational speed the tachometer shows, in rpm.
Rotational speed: 600 rpm
